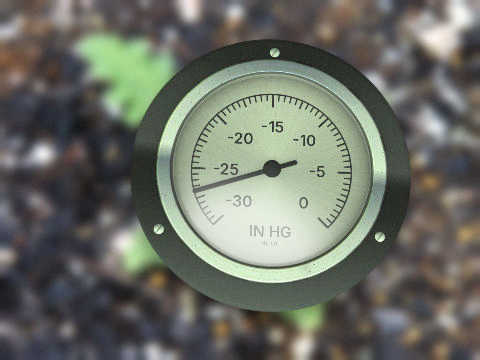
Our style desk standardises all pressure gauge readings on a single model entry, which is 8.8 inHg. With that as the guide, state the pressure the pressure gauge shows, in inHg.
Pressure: -27 inHg
